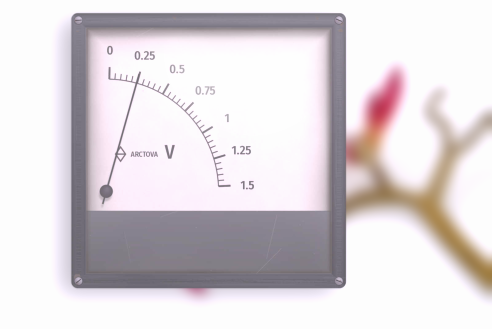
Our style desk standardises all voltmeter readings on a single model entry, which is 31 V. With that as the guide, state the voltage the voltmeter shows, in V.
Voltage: 0.25 V
